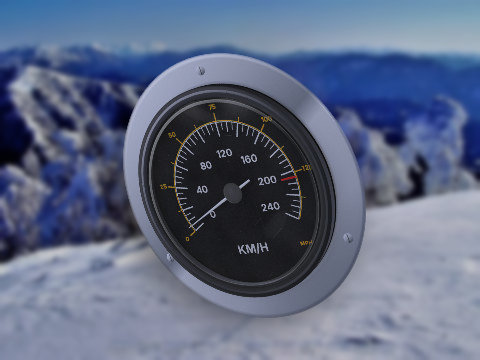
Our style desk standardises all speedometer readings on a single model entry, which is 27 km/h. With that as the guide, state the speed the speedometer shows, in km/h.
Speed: 5 km/h
